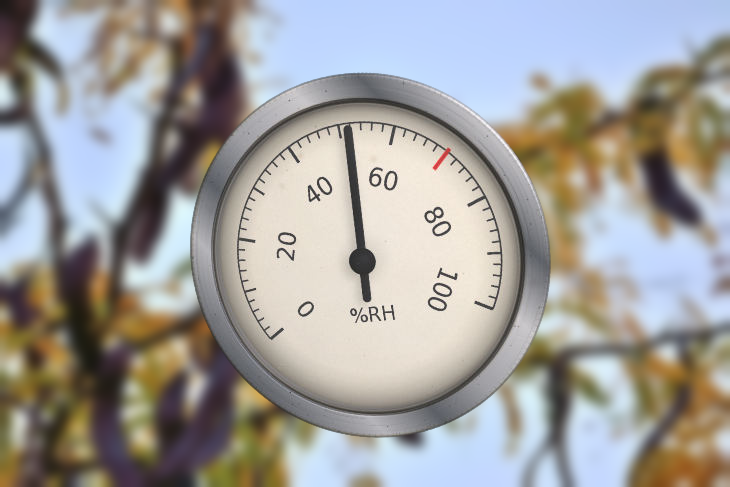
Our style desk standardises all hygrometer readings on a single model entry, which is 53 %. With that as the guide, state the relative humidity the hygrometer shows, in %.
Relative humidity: 52 %
